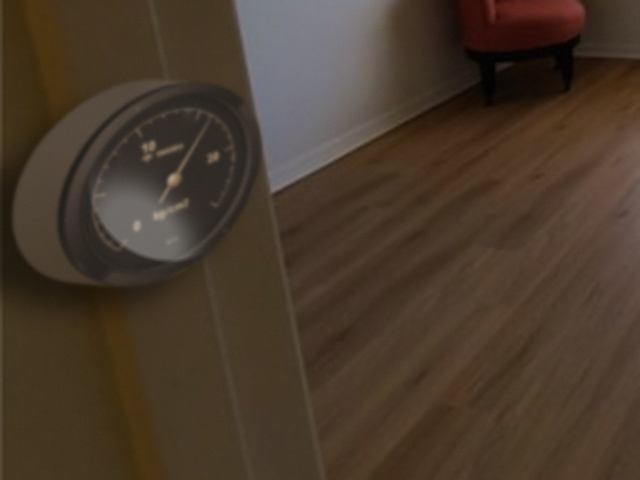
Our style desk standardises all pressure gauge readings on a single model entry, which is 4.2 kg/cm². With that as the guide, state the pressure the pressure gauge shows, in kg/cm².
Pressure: 16 kg/cm²
